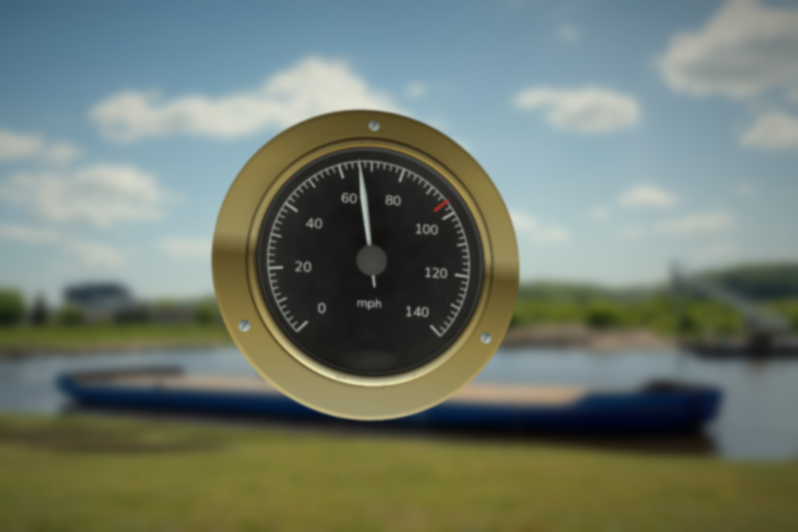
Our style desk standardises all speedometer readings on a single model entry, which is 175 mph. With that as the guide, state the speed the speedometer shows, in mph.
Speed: 66 mph
